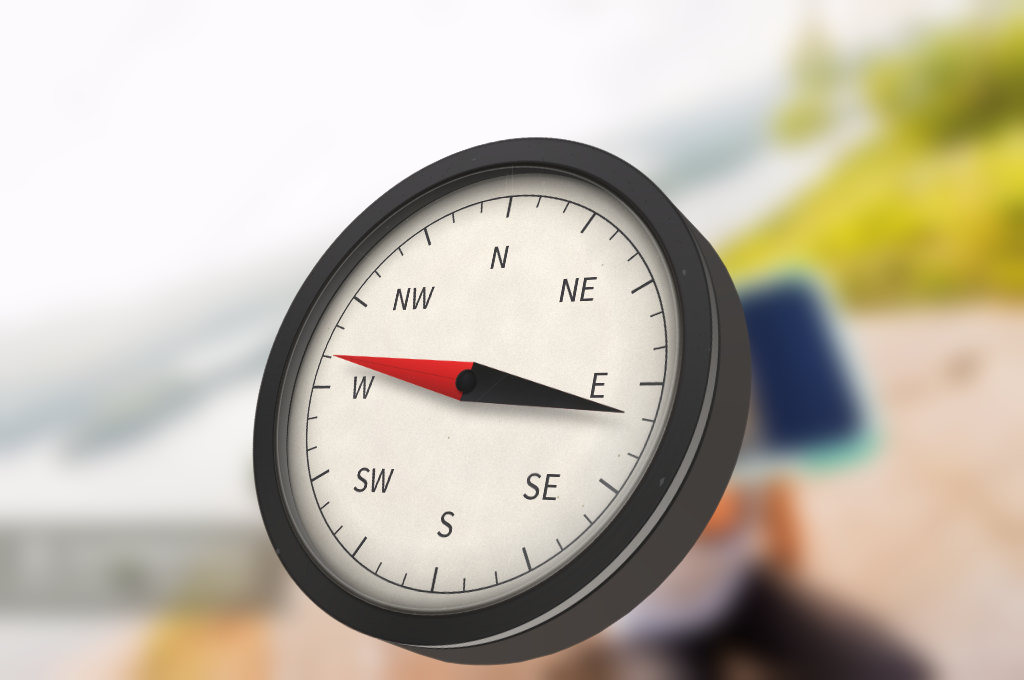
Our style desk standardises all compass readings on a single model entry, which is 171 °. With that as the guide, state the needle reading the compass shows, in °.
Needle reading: 280 °
